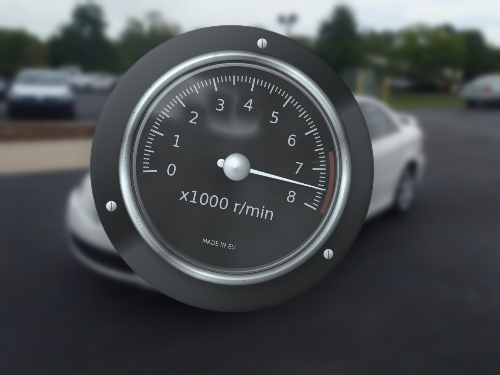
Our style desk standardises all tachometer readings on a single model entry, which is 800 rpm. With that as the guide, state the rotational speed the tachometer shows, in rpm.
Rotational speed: 7500 rpm
